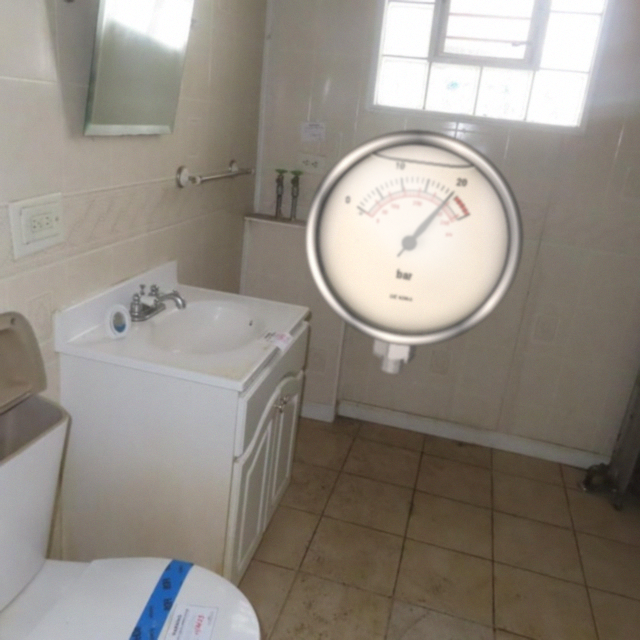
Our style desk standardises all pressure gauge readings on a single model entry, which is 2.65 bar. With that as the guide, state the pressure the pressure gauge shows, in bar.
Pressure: 20 bar
